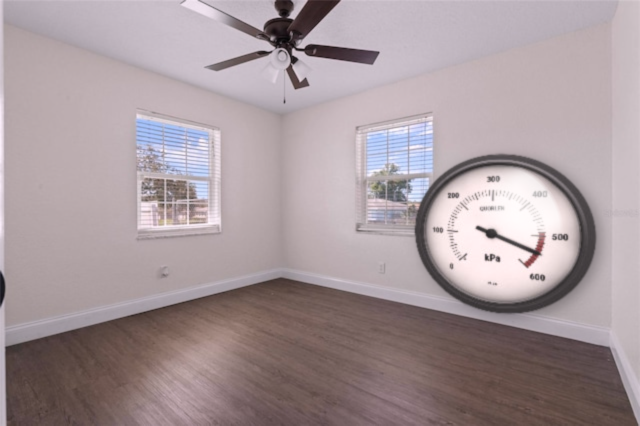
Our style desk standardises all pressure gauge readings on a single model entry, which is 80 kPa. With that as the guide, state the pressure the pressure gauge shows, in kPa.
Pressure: 550 kPa
